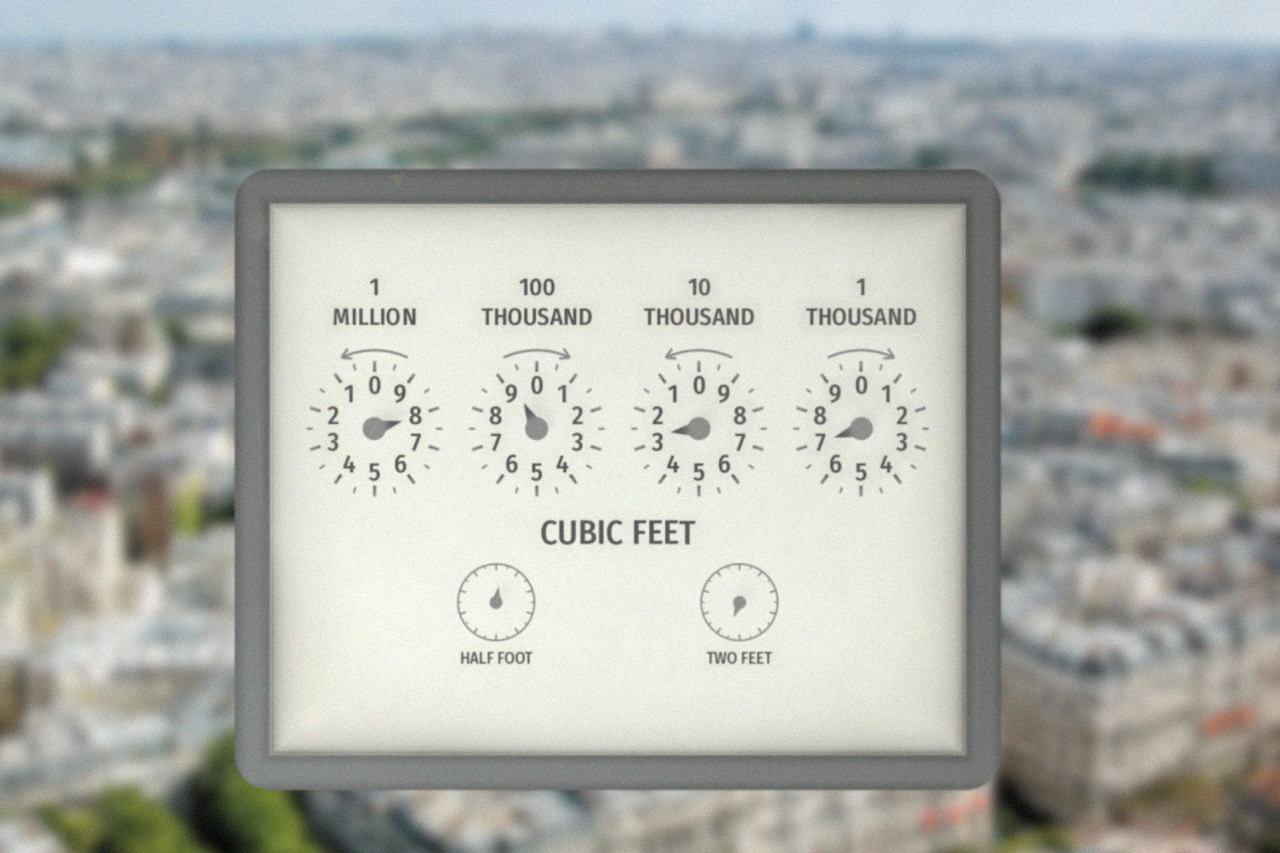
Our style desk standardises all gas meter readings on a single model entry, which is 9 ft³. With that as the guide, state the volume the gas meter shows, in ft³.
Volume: 792700 ft³
